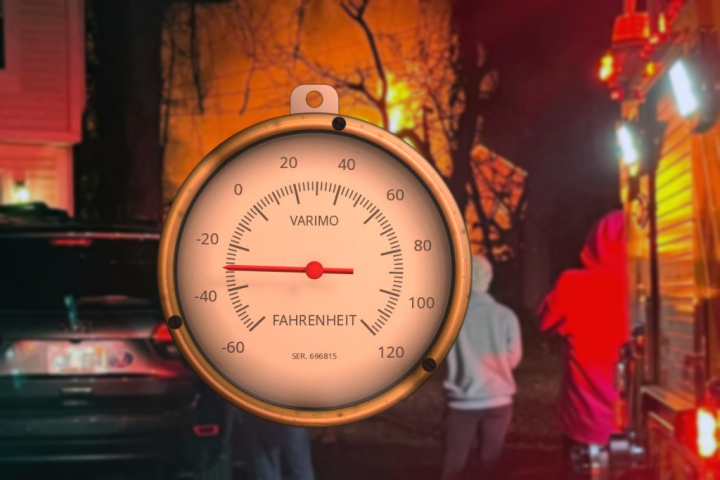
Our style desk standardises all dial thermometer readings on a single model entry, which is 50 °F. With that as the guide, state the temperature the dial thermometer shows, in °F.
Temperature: -30 °F
